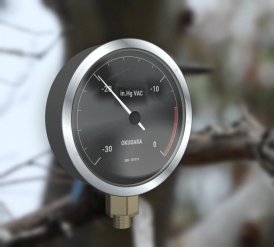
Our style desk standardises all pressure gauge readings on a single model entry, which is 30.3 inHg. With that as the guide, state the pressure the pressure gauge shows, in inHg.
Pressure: -20 inHg
